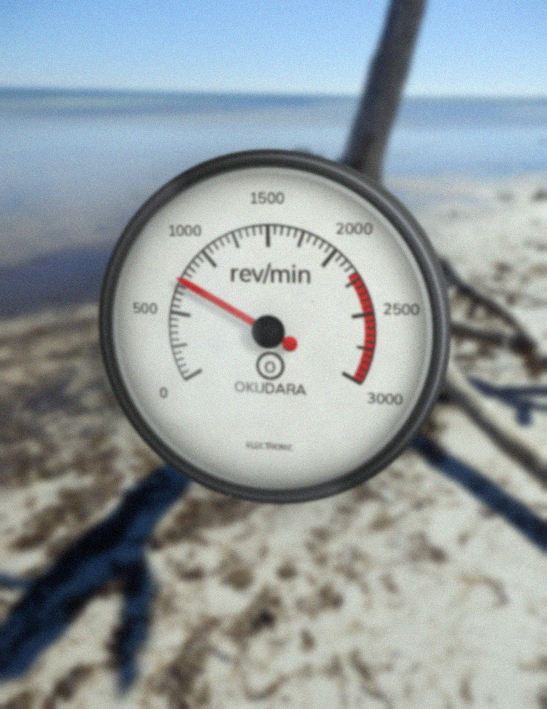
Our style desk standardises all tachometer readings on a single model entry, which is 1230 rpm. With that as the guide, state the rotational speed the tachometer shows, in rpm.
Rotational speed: 750 rpm
